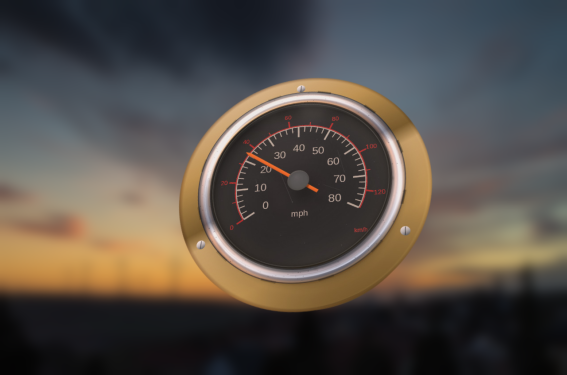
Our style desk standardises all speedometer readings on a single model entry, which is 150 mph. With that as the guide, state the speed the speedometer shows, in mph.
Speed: 22 mph
